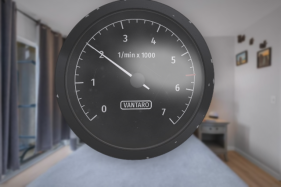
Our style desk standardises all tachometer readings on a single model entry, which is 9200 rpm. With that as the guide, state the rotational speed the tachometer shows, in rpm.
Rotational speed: 2000 rpm
